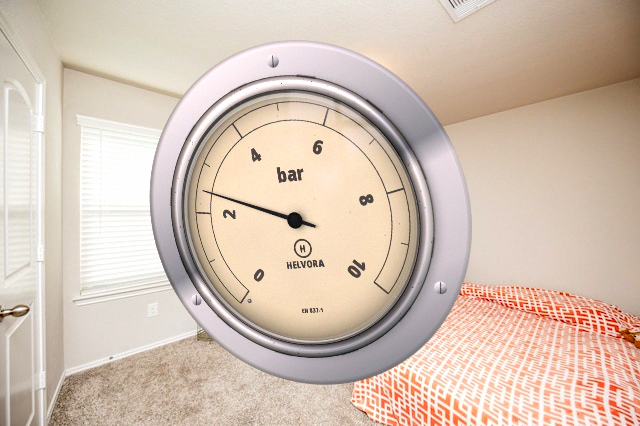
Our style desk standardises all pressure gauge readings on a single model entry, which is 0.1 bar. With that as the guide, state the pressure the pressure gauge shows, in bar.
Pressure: 2.5 bar
